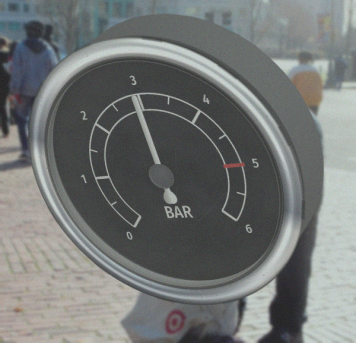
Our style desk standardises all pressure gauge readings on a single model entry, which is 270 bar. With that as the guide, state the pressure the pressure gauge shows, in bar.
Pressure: 3 bar
